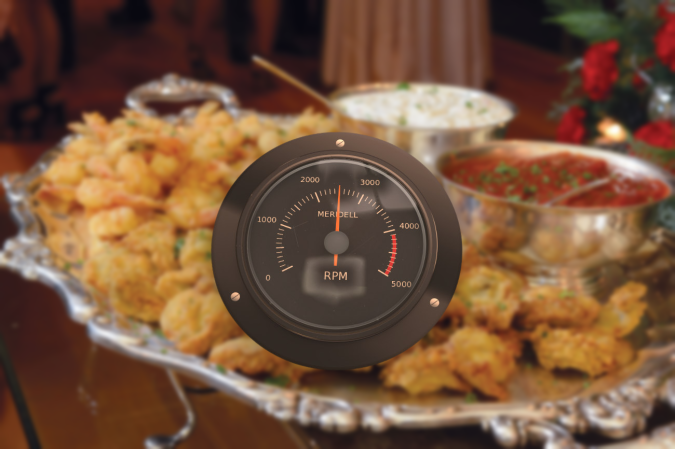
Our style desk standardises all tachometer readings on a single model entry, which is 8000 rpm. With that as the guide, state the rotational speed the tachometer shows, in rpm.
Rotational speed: 2500 rpm
